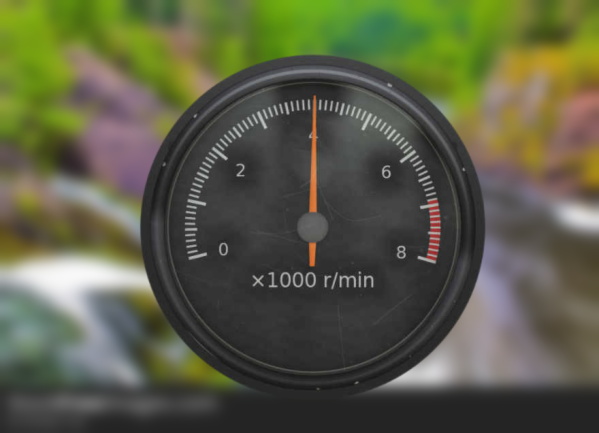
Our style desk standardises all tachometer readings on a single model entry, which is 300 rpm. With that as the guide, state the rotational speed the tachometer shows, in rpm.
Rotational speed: 4000 rpm
